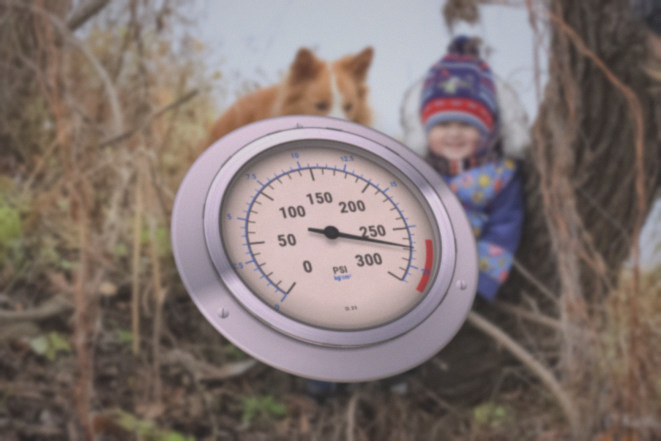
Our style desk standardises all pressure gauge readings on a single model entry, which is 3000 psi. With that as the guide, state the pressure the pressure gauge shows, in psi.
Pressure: 270 psi
